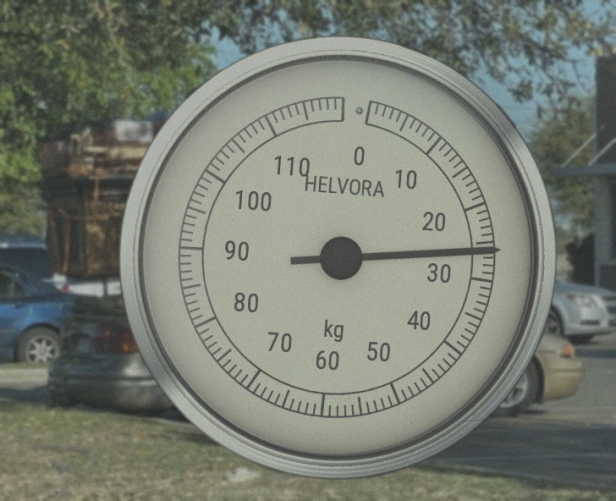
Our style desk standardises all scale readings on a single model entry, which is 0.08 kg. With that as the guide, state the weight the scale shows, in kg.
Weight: 26 kg
